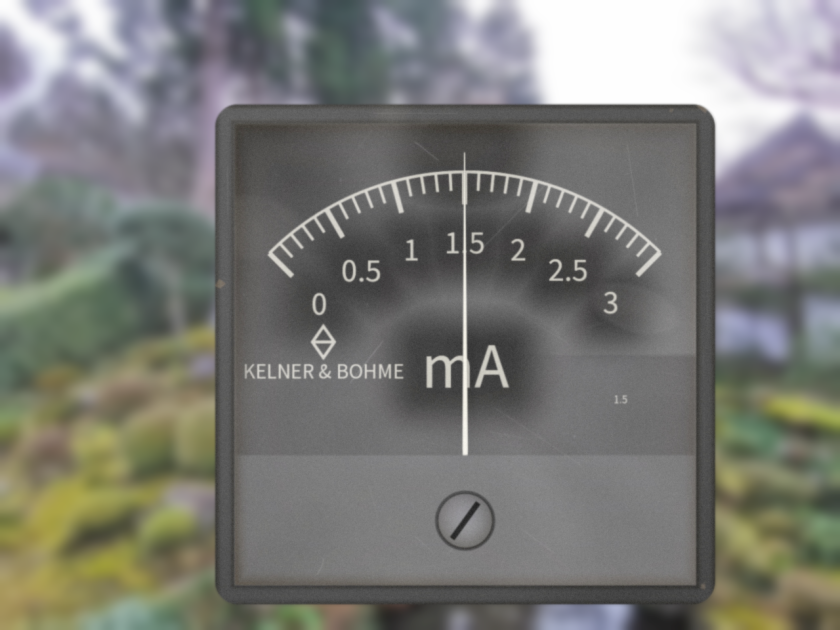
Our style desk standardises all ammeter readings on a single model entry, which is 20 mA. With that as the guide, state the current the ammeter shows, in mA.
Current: 1.5 mA
